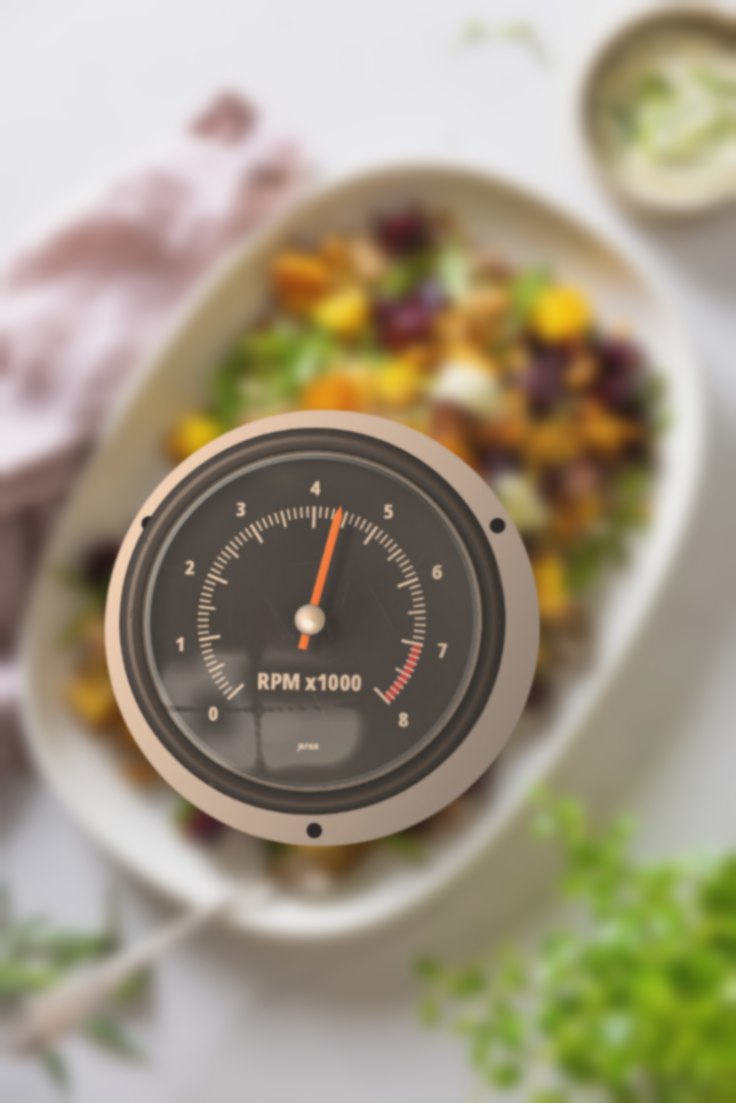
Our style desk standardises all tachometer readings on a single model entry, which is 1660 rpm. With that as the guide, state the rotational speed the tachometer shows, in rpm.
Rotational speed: 4400 rpm
